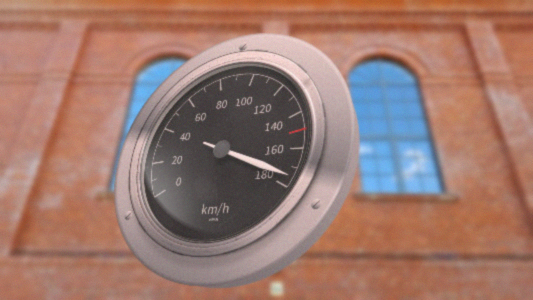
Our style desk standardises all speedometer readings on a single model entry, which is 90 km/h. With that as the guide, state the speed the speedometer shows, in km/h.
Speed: 175 km/h
